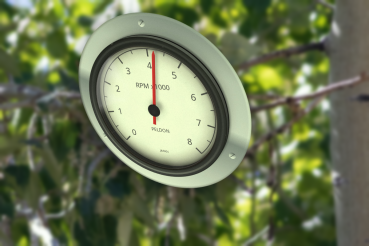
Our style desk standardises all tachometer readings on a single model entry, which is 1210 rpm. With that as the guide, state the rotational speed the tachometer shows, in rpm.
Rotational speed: 4250 rpm
